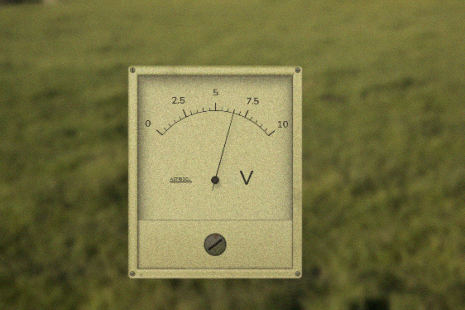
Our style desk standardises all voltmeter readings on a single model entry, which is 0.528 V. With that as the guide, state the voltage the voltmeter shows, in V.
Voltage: 6.5 V
